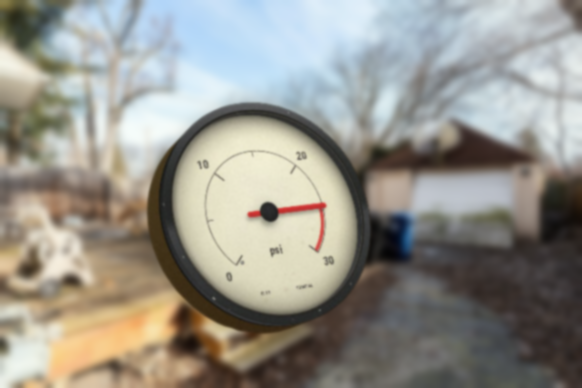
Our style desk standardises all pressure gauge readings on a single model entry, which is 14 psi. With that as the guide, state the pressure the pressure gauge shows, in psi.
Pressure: 25 psi
